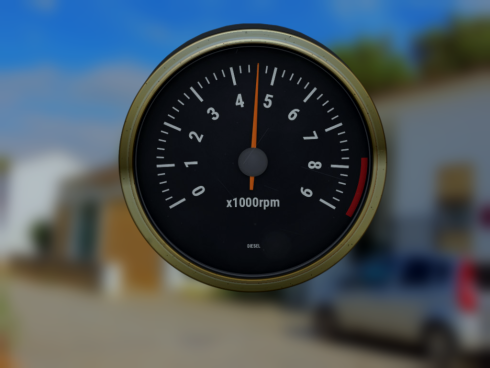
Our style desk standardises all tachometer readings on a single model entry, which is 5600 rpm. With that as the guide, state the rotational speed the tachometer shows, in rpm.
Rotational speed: 4600 rpm
